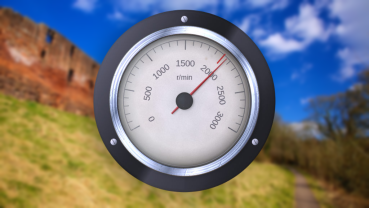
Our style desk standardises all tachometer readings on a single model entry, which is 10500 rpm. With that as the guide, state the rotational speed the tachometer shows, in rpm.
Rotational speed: 2050 rpm
